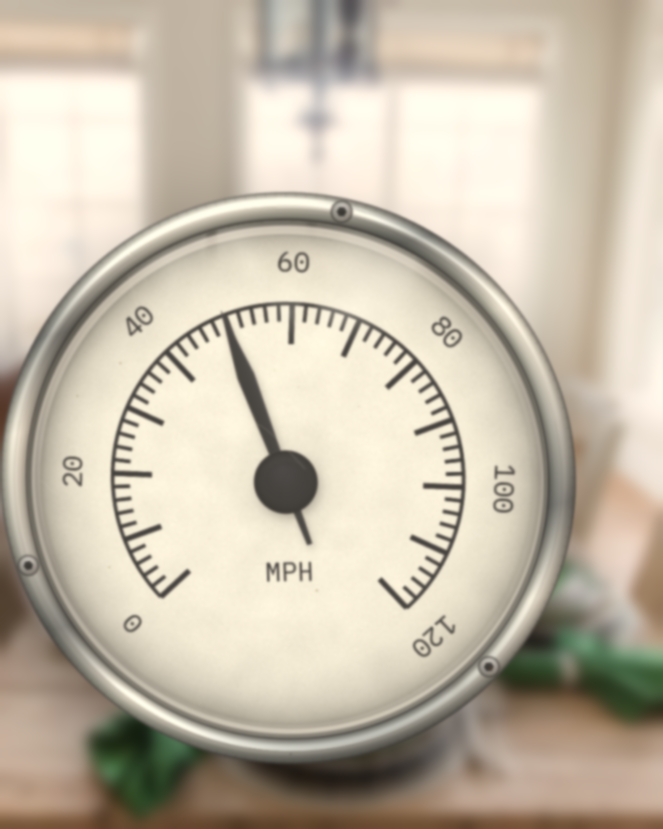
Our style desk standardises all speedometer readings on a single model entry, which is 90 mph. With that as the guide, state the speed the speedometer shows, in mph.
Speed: 50 mph
